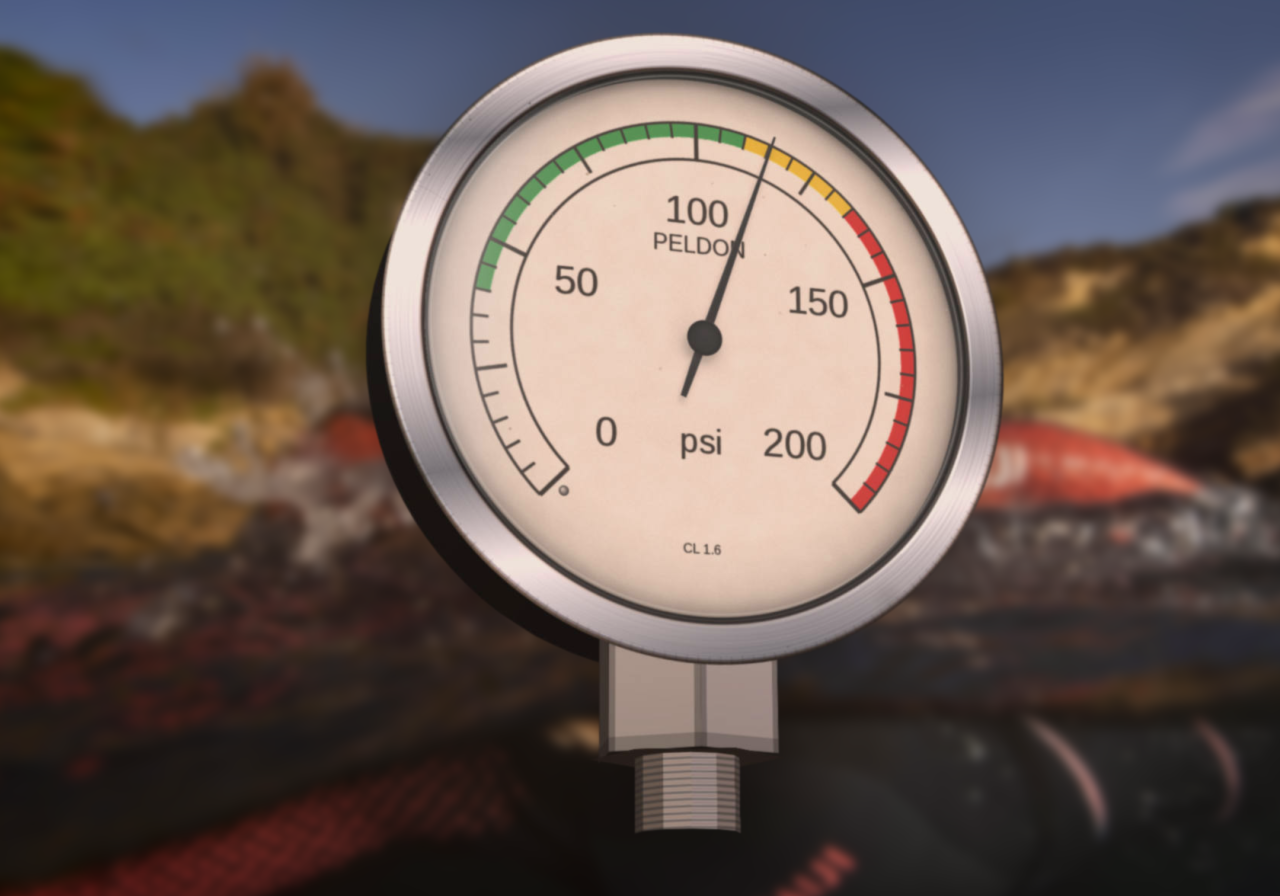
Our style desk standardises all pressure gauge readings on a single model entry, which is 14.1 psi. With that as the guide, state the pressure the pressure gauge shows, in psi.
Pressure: 115 psi
